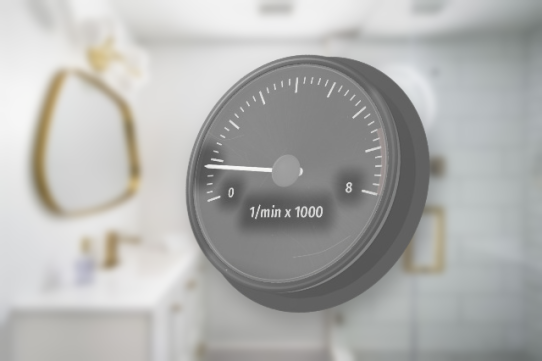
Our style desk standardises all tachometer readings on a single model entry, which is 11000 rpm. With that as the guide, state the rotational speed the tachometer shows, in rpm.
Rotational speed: 800 rpm
